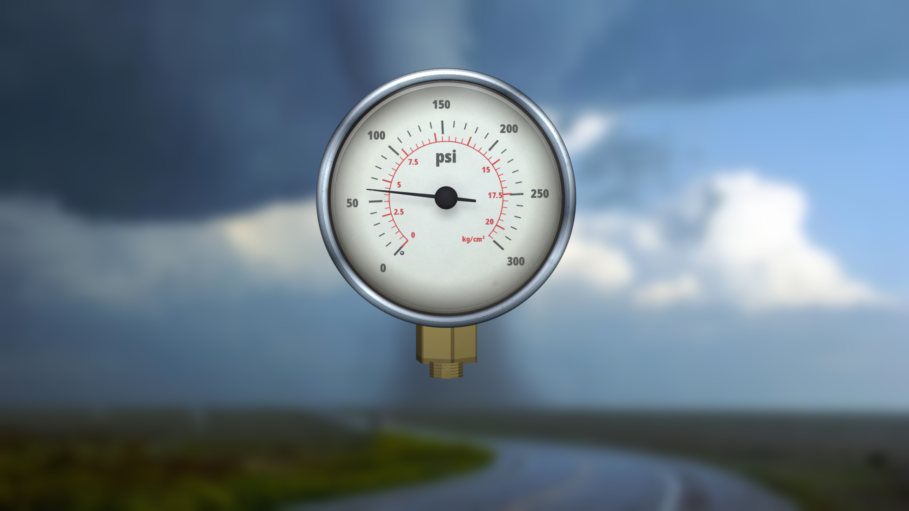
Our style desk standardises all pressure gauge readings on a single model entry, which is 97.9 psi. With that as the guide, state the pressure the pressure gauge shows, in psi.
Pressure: 60 psi
